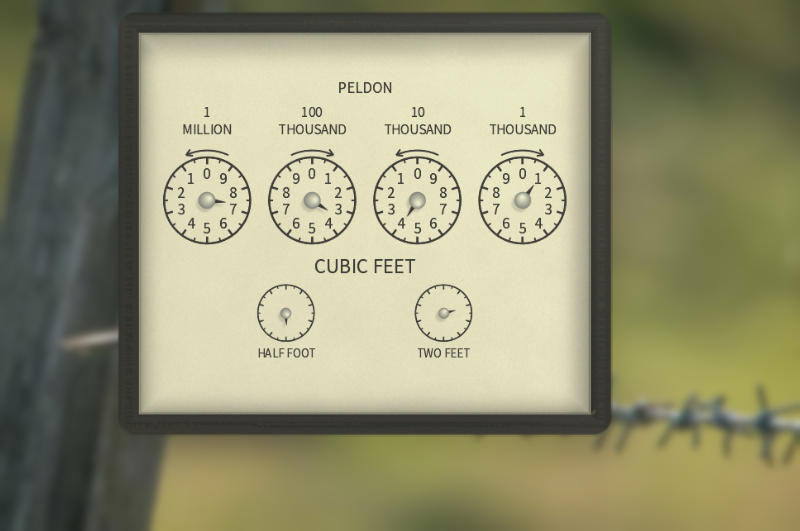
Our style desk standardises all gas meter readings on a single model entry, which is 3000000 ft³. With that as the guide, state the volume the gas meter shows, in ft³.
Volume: 734100 ft³
